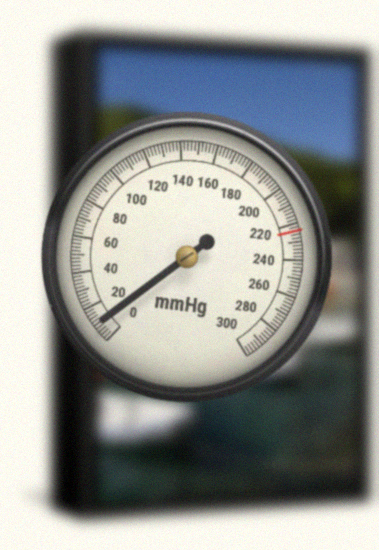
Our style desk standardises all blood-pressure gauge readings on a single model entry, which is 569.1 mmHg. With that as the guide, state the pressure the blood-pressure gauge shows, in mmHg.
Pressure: 10 mmHg
